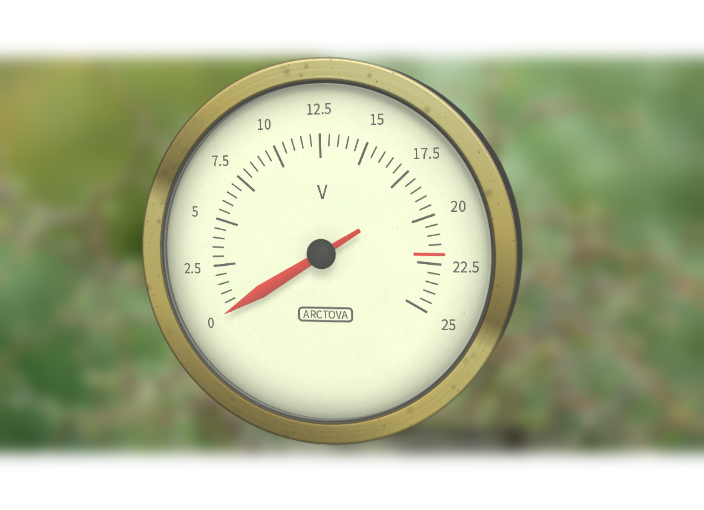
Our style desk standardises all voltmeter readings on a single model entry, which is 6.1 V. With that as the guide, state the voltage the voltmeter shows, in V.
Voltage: 0 V
